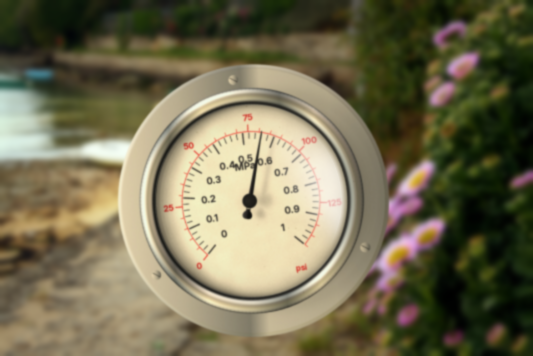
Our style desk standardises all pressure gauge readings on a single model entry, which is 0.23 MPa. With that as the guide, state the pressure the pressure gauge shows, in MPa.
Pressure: 0.56 MPa
